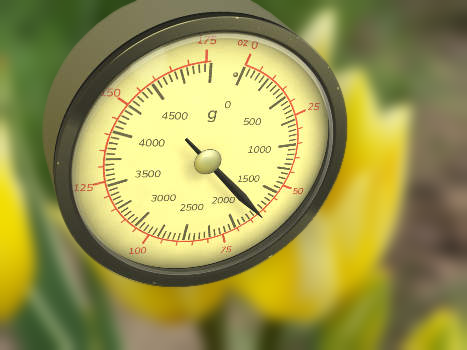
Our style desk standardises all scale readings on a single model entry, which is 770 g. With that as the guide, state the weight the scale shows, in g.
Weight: 1750 g
